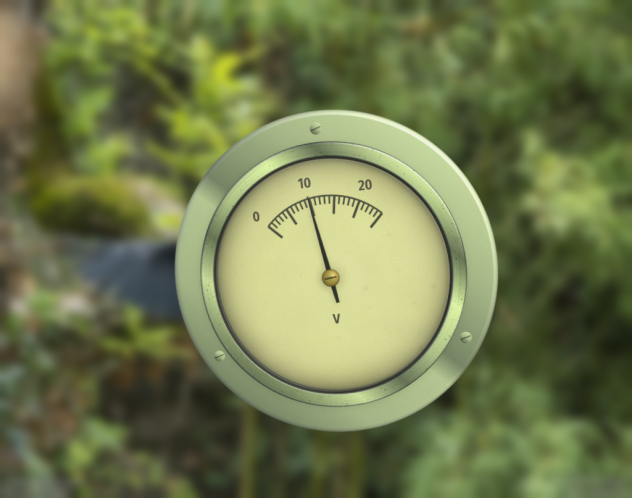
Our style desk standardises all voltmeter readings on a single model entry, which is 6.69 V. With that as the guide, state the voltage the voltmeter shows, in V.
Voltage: 10 V
